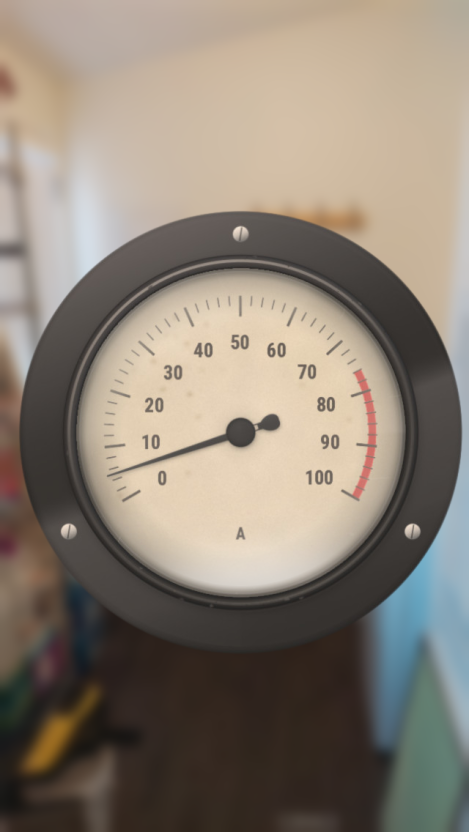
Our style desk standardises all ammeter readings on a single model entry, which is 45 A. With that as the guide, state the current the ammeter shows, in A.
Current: 5 A
